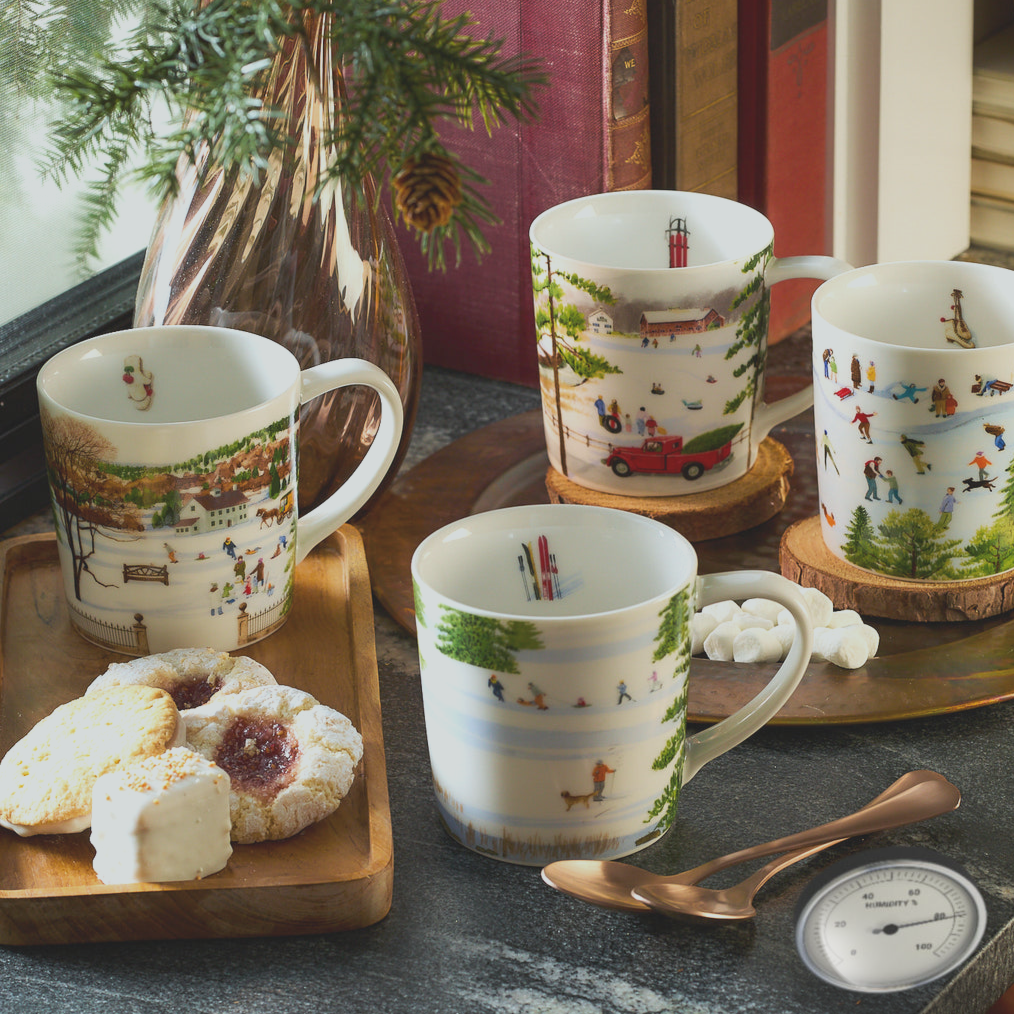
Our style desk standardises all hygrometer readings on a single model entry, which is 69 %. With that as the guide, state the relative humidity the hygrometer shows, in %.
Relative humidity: 80 %
